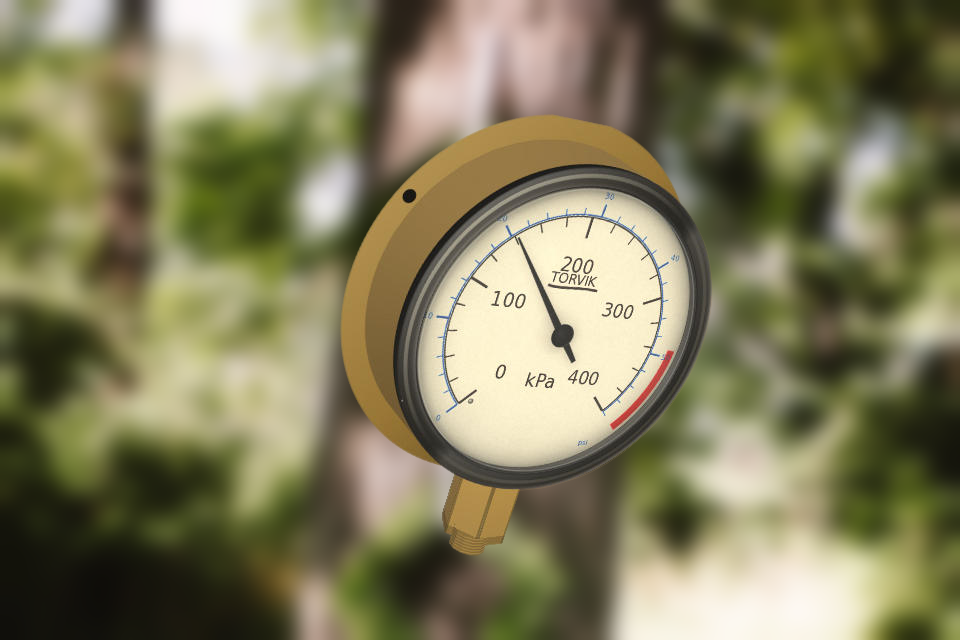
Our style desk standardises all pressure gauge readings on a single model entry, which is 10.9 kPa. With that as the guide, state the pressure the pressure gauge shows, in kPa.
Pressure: 140 kPa
